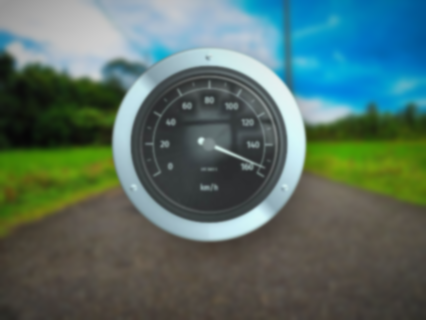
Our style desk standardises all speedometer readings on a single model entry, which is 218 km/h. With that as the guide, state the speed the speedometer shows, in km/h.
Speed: 155 km/h
